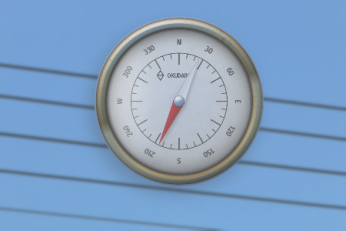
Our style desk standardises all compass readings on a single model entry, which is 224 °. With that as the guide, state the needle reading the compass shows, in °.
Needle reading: 205 °
